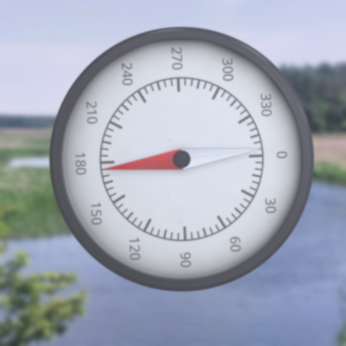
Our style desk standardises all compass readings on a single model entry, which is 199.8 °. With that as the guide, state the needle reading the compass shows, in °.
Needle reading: 175 °
